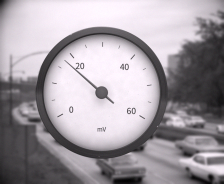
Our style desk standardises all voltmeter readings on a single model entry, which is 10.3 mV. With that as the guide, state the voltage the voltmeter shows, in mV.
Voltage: 17.5 mV
